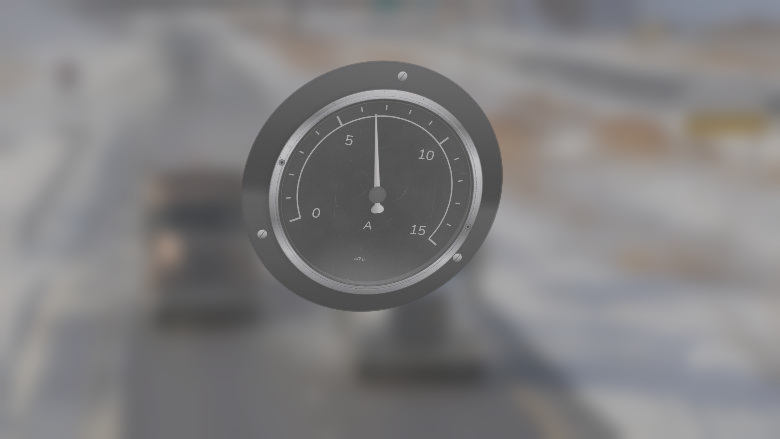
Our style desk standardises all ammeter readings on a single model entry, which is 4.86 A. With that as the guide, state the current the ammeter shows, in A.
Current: 6.5 A
